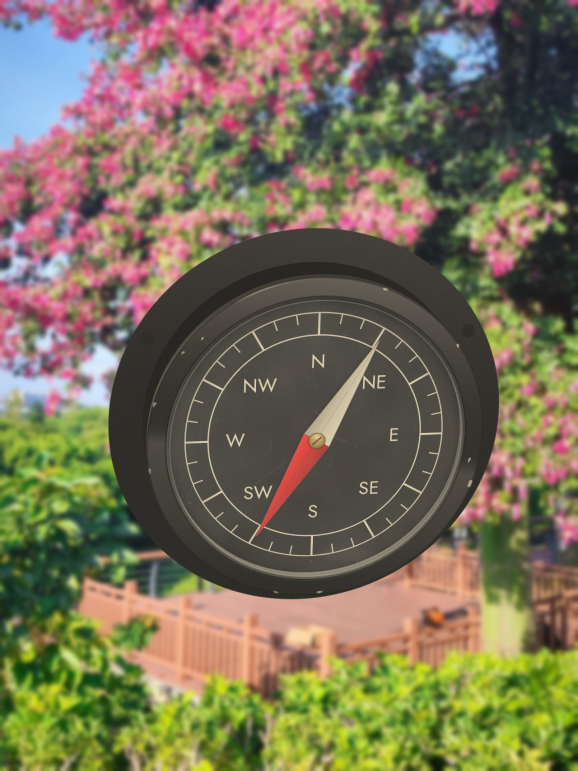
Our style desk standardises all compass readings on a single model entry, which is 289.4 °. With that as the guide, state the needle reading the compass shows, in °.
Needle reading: 210 °
